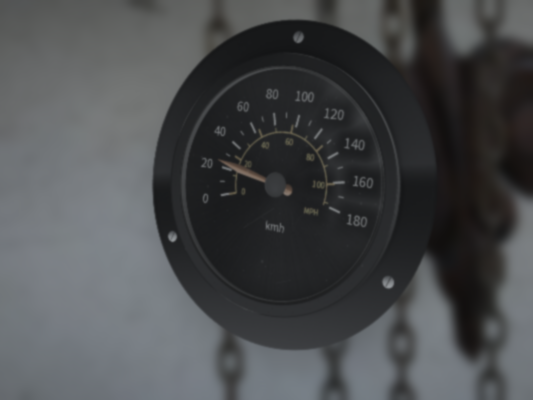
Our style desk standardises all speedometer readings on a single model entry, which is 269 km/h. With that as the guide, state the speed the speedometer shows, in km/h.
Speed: 25 km/h
